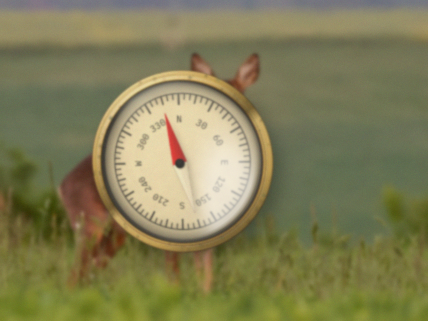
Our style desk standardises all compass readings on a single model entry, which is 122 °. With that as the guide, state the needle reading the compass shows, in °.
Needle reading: 345 °
